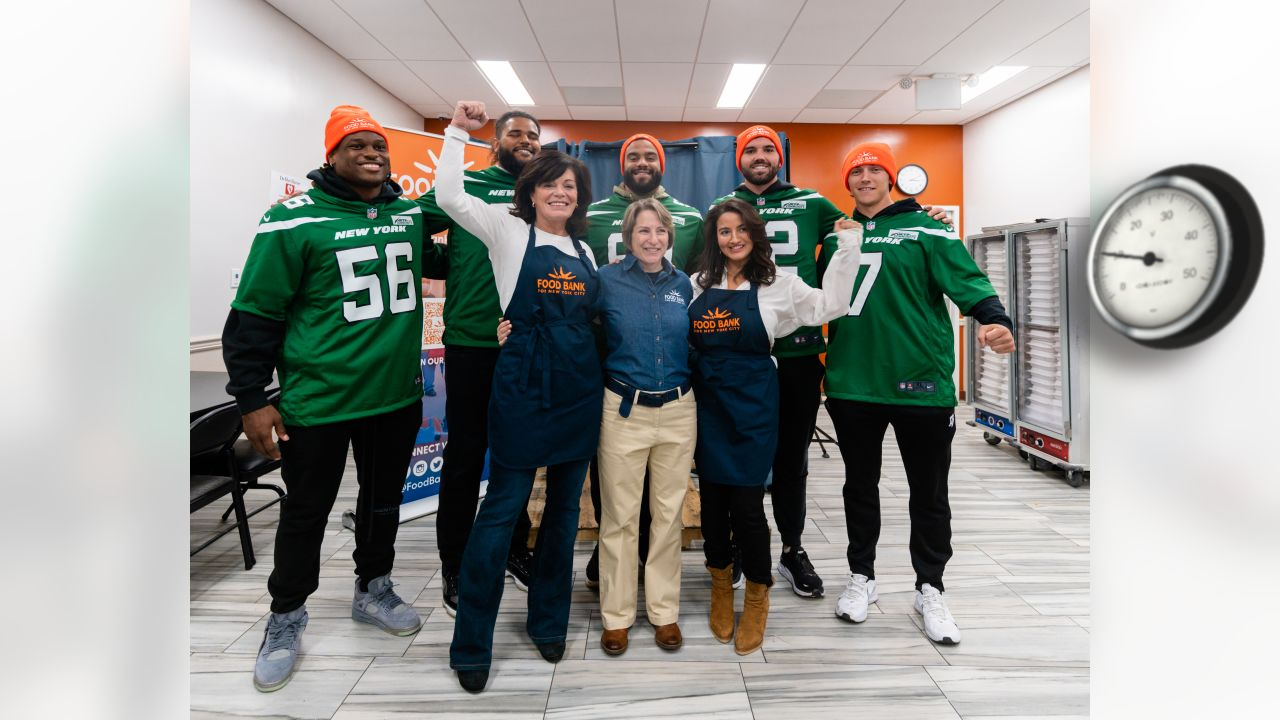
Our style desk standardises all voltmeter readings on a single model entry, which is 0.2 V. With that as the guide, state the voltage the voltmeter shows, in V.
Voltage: 10 V
